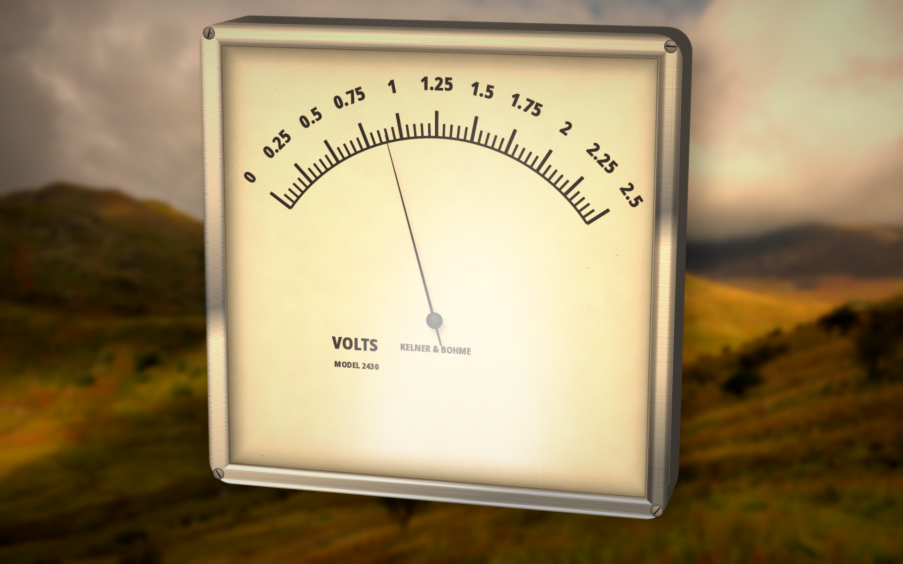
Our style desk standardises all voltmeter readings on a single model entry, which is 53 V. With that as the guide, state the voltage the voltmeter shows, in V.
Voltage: 0.9 V
